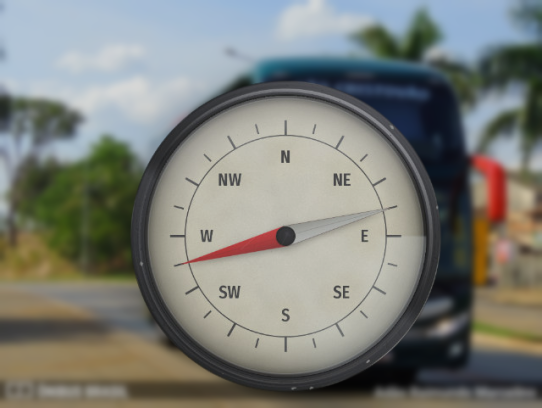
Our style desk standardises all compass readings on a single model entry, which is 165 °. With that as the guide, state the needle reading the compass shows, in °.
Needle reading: 255 °
